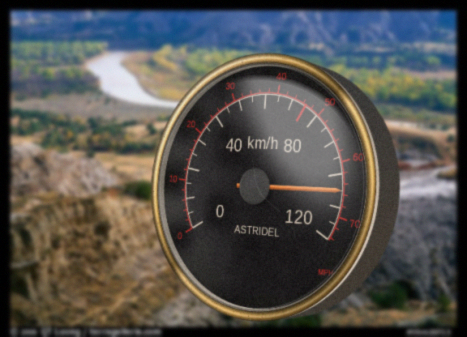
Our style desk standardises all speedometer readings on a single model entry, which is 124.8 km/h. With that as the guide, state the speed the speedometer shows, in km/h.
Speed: 105 km/h
